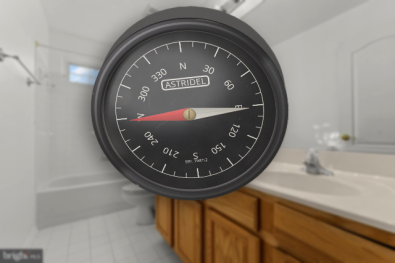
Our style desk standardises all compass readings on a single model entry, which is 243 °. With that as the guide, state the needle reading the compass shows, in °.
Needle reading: 270 °
